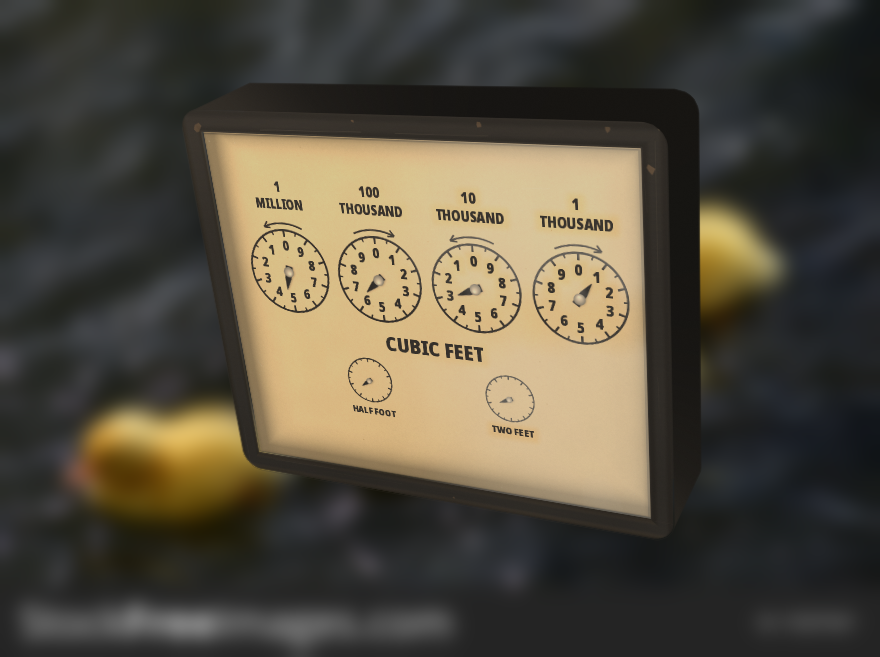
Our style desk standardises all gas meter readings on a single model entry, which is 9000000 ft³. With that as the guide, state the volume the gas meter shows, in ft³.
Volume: 463100 ft³
